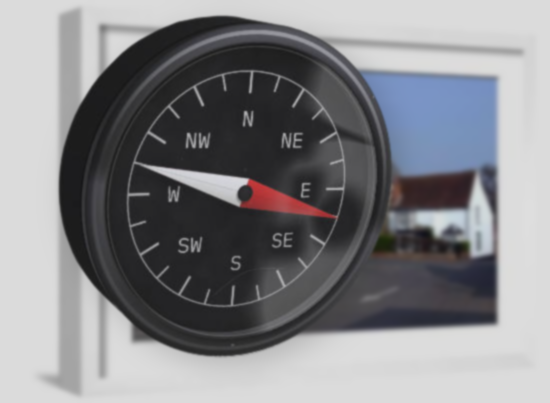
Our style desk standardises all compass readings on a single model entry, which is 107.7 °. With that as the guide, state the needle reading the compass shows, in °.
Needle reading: 105 °
